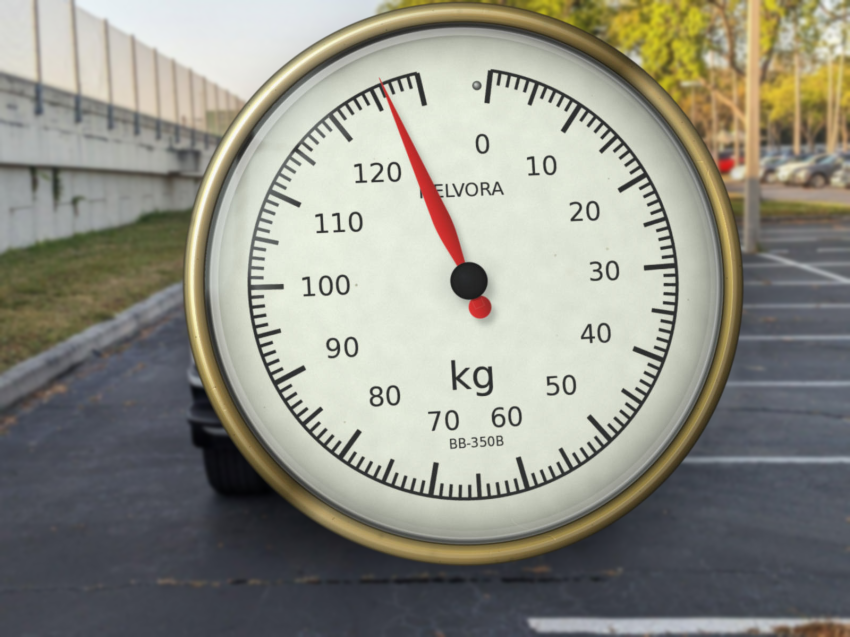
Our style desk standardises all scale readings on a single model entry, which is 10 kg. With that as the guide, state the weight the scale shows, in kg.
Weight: 126 kg
